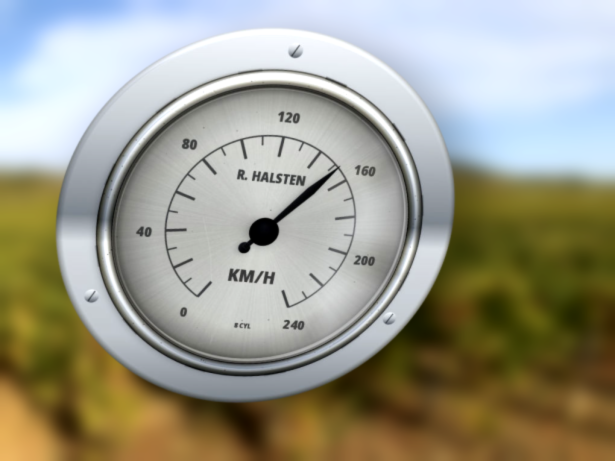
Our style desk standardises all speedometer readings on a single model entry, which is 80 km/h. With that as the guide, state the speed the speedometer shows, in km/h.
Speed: 150 km/h
